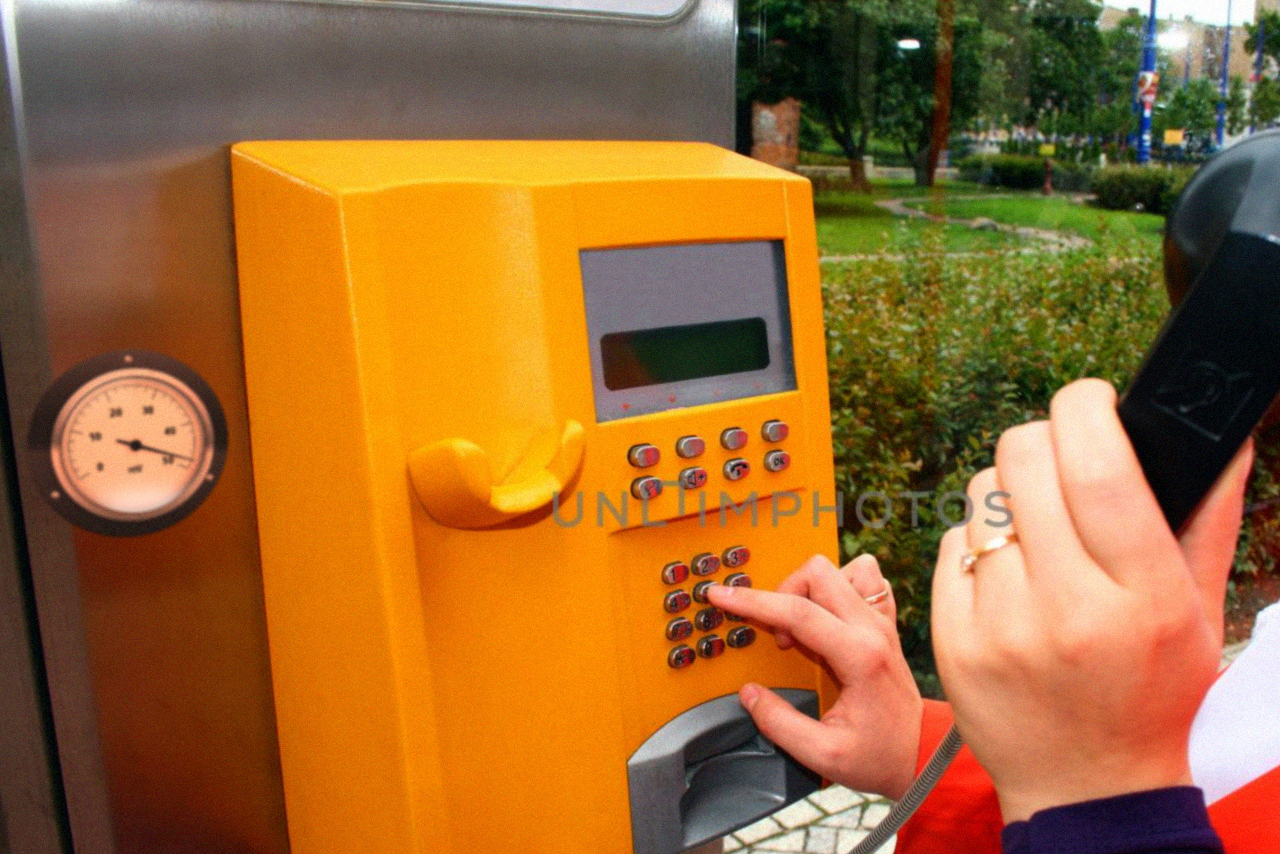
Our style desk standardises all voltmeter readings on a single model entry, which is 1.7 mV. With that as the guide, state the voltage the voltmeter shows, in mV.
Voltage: 48 mV
